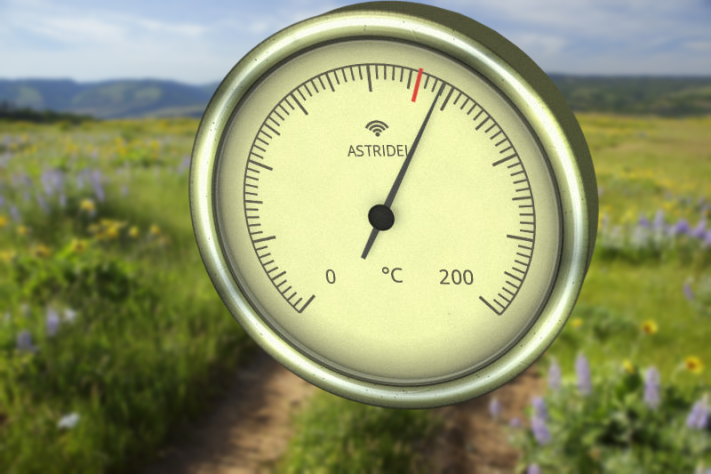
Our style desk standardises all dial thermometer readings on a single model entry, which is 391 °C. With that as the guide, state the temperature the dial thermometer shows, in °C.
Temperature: 122.5 °C
